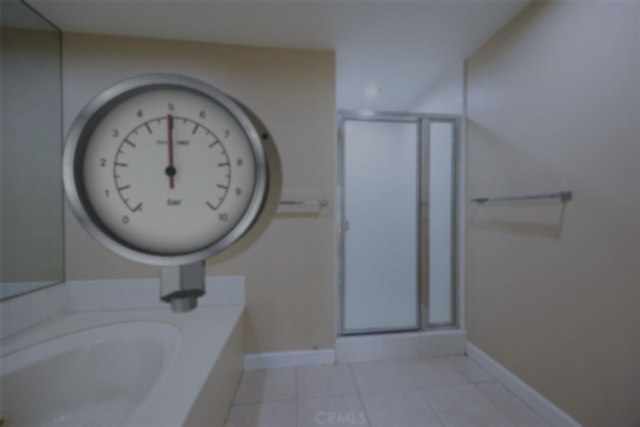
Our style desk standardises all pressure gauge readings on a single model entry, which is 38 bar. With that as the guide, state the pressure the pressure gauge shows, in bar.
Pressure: 5 bar
